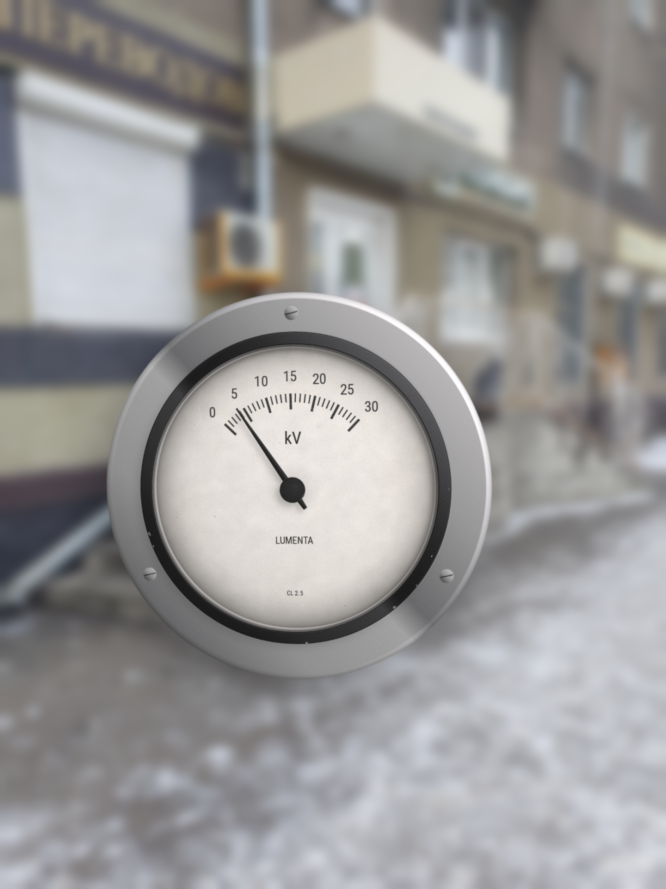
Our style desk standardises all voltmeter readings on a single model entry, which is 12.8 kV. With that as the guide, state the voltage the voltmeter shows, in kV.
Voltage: 4 kV
